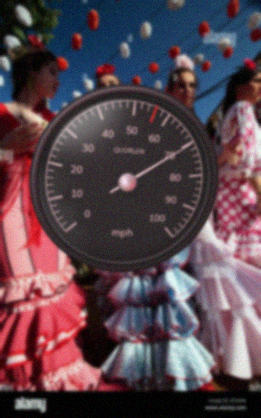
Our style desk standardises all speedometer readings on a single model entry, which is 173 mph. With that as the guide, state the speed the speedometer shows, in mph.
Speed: 70 mph
